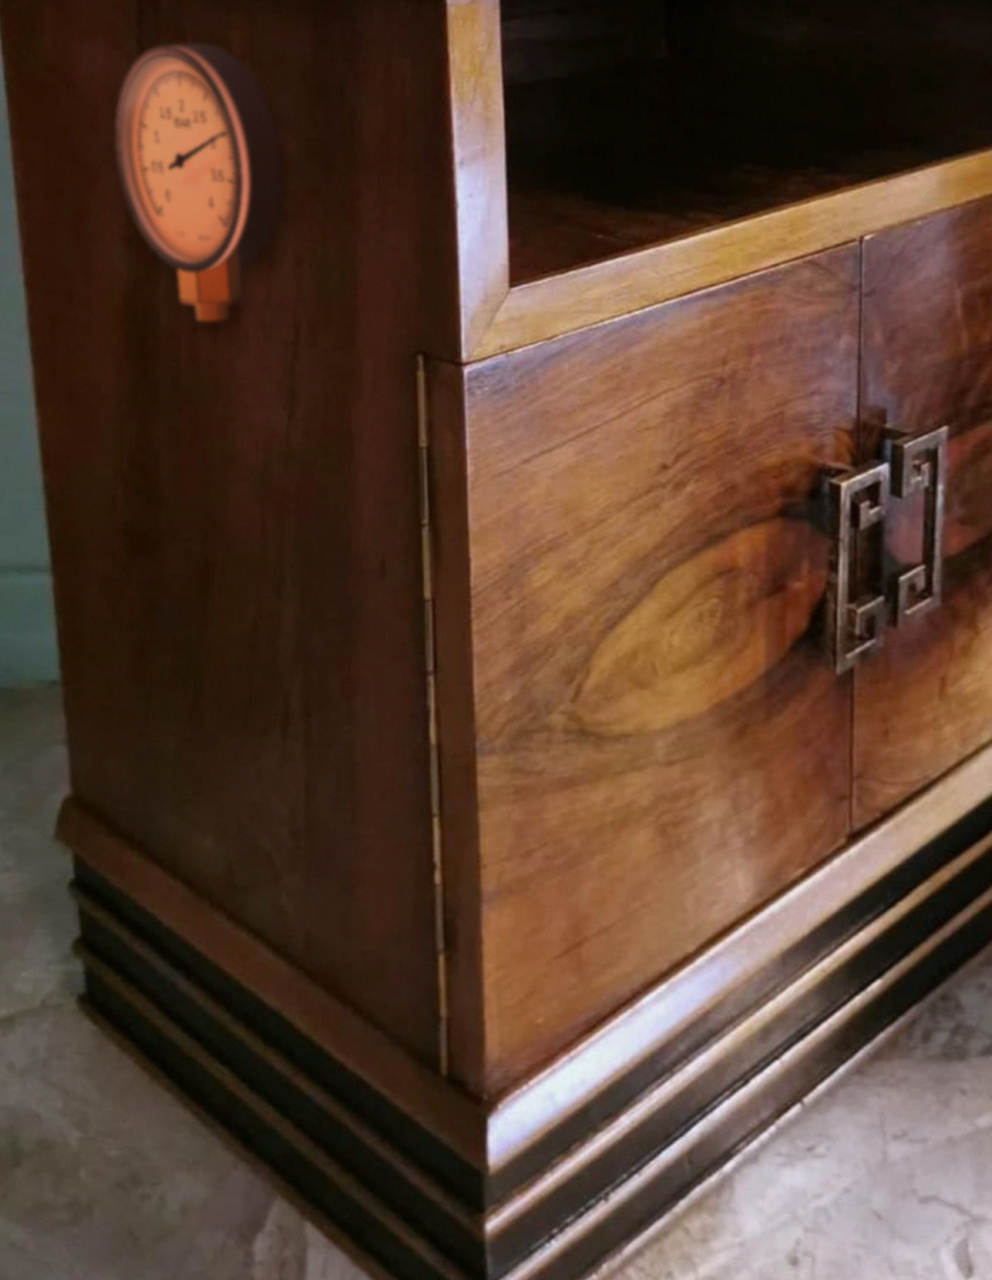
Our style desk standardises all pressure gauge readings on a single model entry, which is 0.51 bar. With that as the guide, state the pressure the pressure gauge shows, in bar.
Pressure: 3 bar
